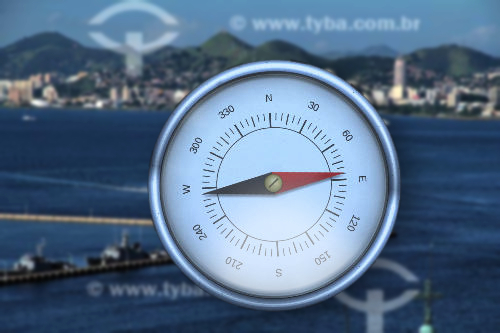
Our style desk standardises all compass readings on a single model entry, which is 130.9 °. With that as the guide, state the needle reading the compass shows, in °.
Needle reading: 85 °
